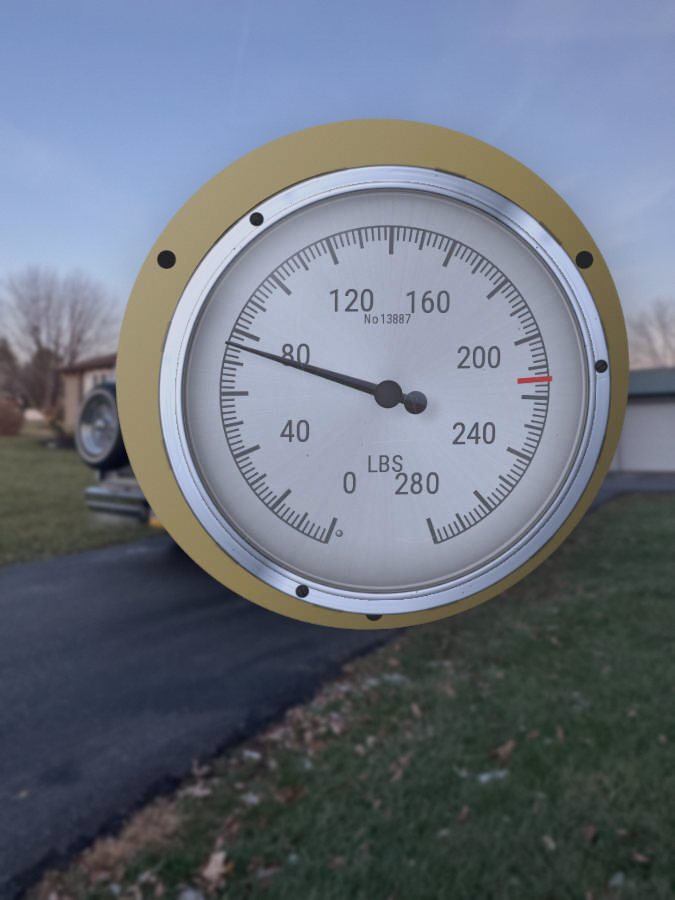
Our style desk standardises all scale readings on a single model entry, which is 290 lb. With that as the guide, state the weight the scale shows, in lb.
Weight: 76 lb
